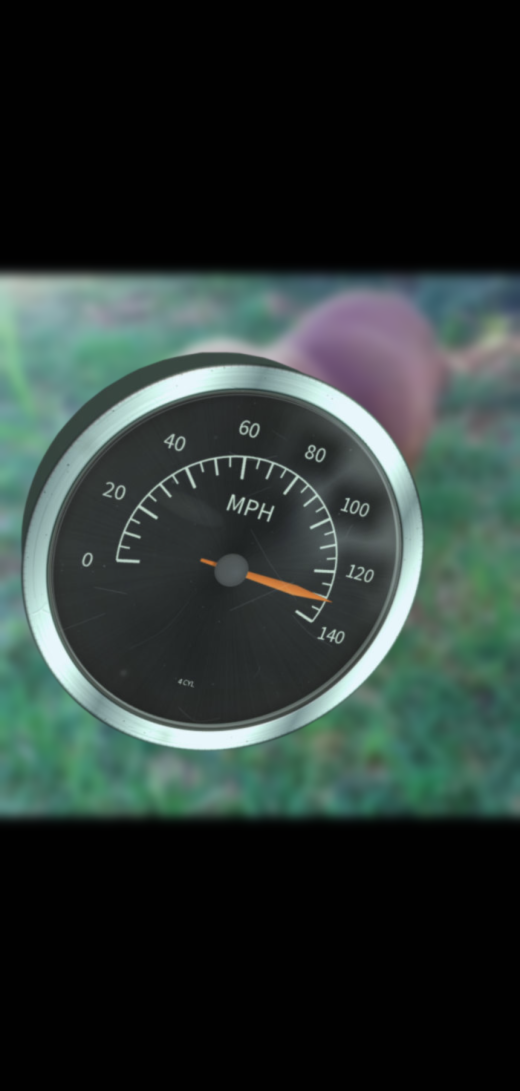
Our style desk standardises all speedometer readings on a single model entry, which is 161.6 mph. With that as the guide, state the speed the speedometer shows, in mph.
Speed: 130 mph
